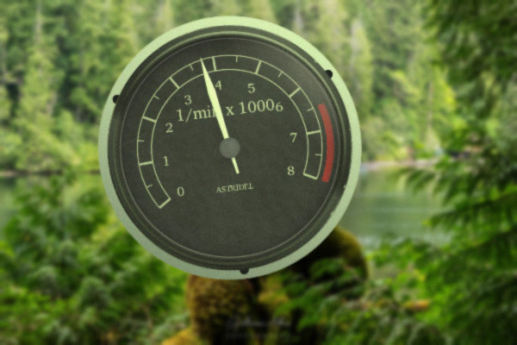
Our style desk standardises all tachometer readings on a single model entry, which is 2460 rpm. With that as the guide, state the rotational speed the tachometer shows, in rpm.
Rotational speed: 3750 rpm
